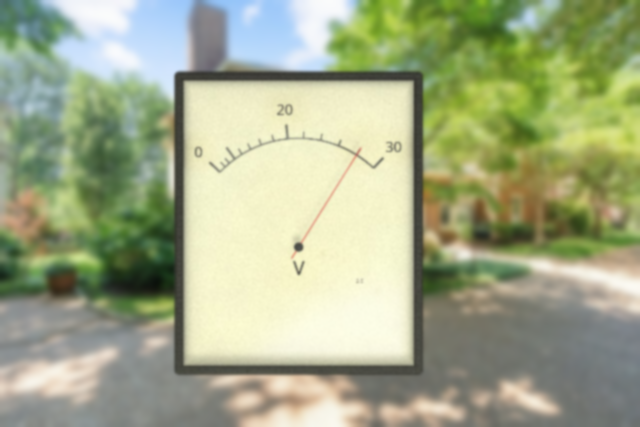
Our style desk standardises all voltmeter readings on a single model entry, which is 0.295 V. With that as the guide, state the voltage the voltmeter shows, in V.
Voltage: 28 V
